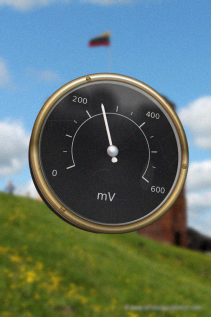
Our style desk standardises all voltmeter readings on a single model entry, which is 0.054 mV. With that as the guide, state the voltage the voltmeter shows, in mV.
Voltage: 250 mV
